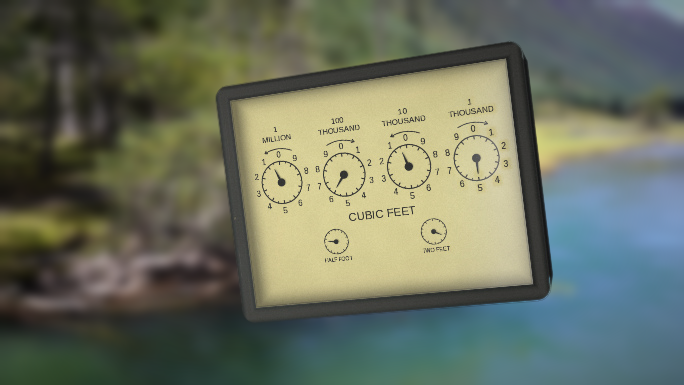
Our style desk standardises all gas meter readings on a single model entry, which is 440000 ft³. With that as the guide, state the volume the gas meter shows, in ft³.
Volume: 60500 ft³
